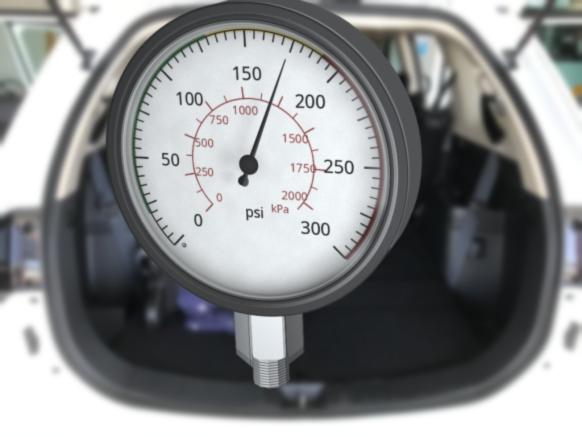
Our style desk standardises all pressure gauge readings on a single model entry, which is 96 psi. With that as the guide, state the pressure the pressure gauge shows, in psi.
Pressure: 175 psi
